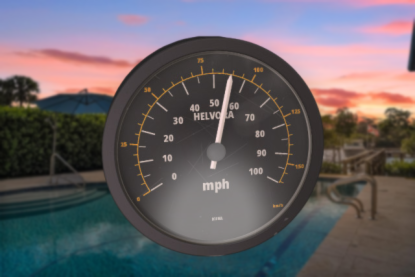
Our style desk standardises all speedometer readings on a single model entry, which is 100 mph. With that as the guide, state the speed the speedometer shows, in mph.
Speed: 55 mph
